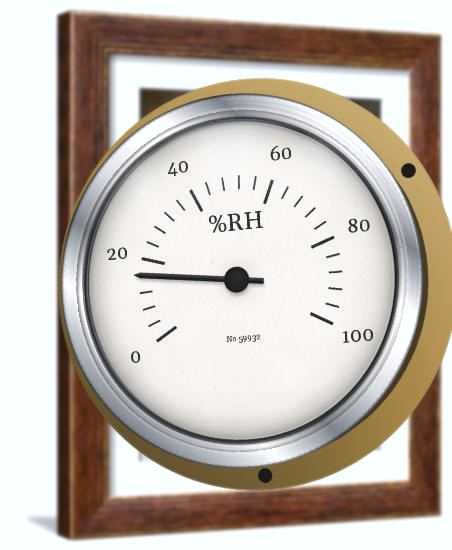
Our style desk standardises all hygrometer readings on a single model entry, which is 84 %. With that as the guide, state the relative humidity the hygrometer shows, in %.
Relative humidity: 16 %
